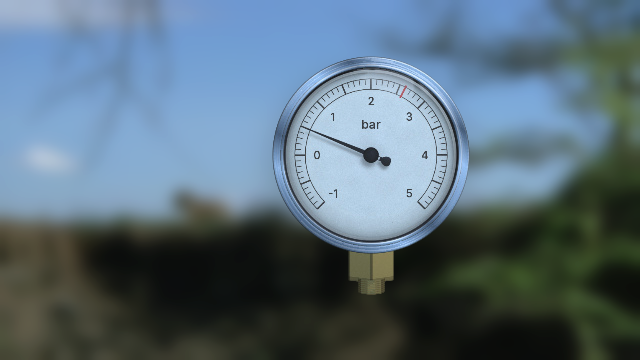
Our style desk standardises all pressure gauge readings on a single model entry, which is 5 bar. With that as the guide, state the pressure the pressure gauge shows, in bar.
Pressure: 0.5 bar
